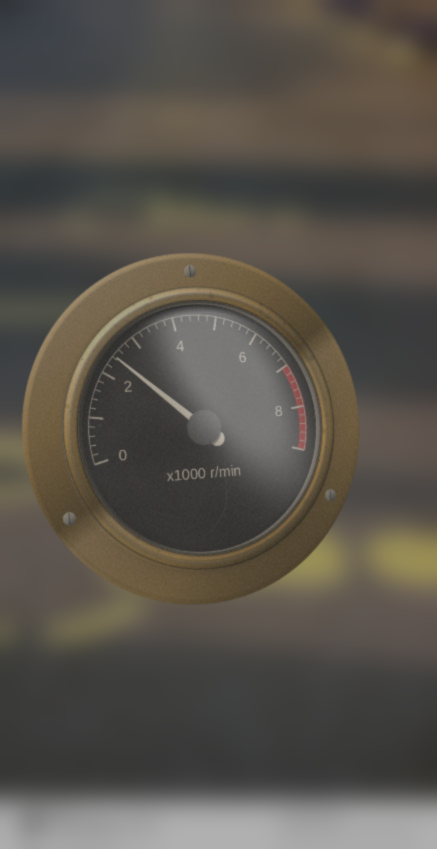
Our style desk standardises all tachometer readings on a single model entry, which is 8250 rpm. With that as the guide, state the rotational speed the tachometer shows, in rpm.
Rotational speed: 2400 rpm
